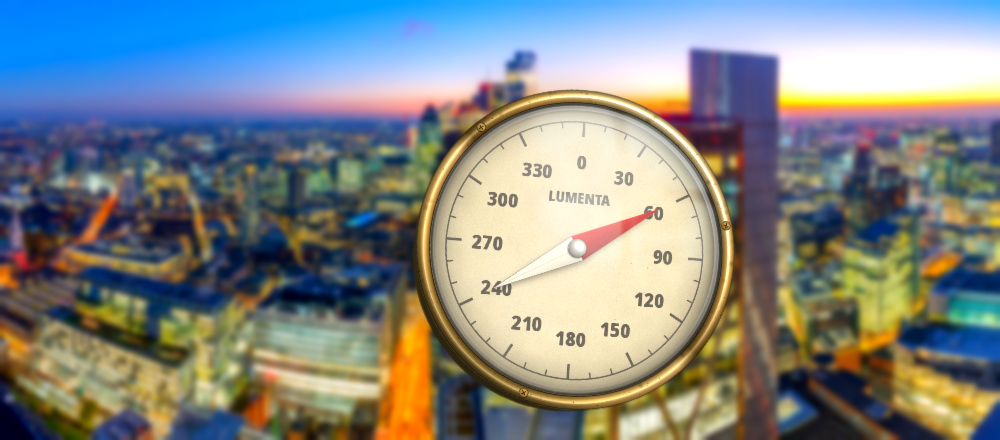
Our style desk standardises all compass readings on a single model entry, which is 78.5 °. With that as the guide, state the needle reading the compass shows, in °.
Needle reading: 60 °
